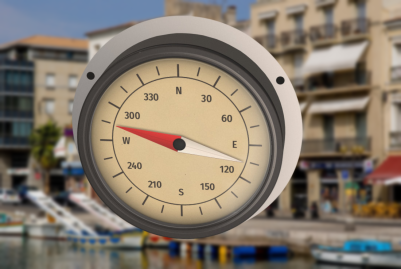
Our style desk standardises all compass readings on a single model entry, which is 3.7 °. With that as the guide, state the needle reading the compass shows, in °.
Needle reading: 285 °
